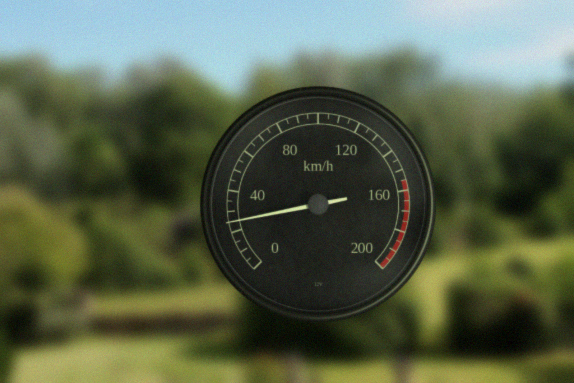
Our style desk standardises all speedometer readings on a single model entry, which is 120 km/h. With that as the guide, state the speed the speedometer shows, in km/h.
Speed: 25 km/h
